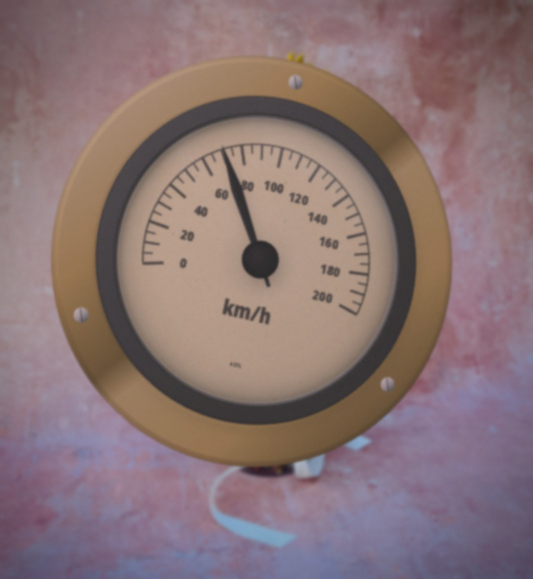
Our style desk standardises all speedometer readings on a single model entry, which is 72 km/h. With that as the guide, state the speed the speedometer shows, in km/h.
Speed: 70 km/h
